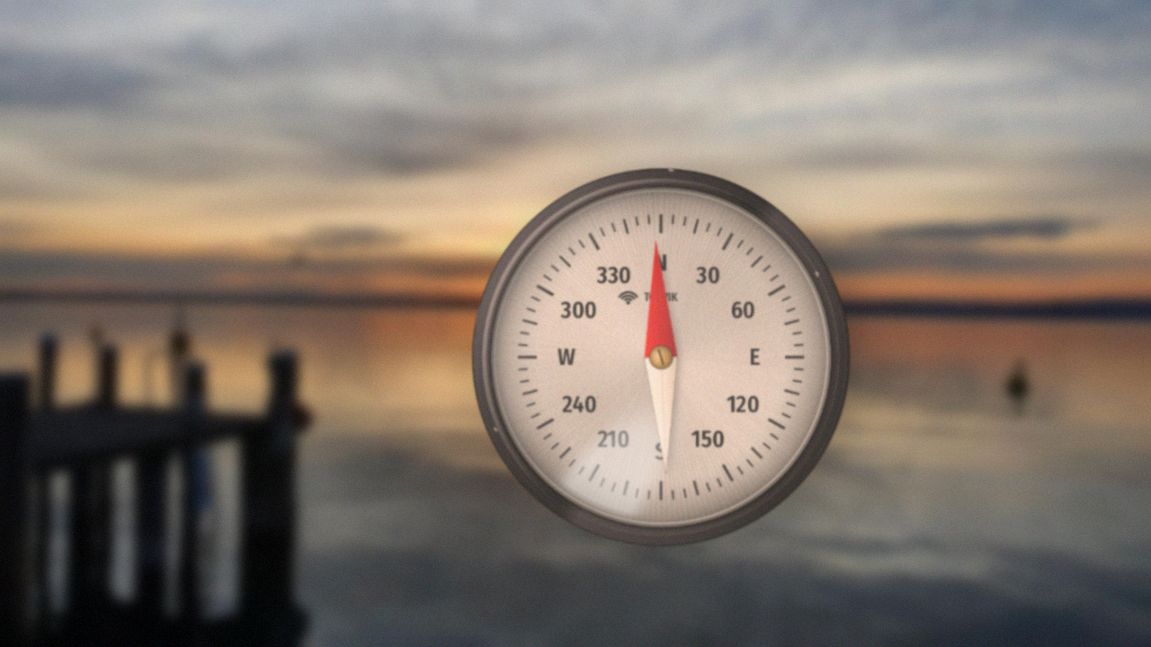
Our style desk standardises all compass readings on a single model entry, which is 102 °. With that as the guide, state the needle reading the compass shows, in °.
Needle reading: 357.5 °
